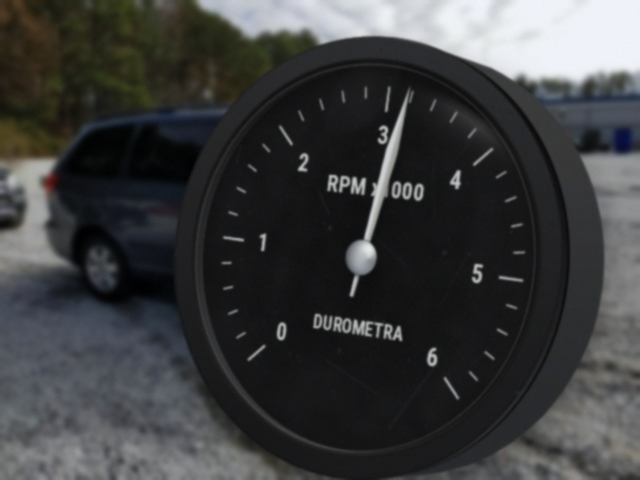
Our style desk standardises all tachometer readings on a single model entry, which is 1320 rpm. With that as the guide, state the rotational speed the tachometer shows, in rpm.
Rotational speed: 3200 rpm
